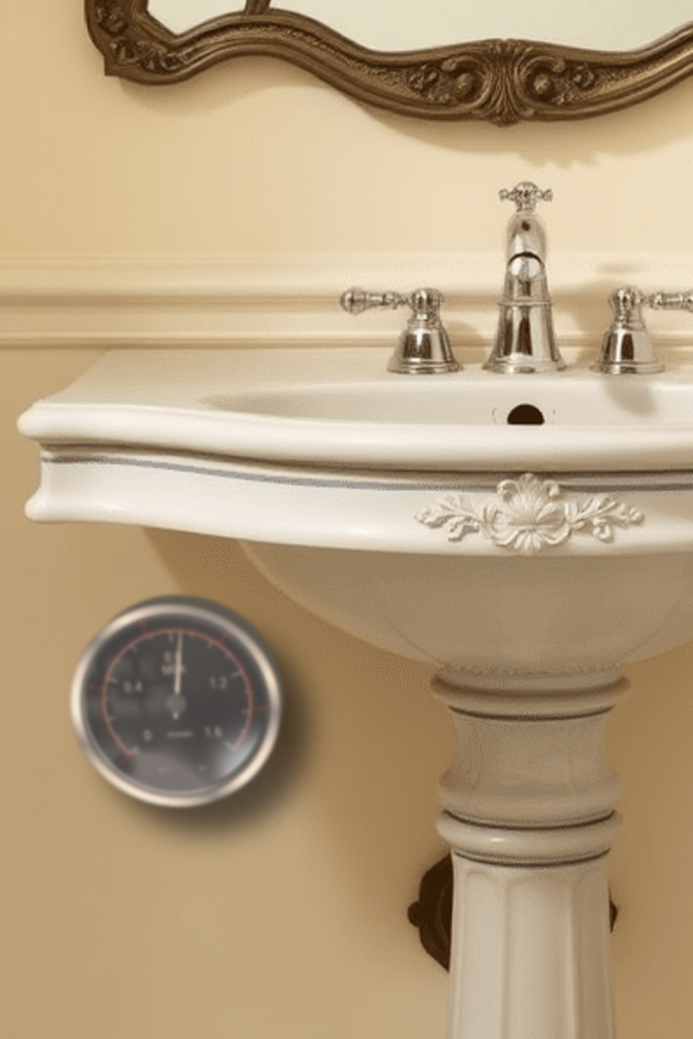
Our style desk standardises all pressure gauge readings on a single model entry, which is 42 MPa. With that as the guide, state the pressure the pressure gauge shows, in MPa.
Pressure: 0.85 MPa
